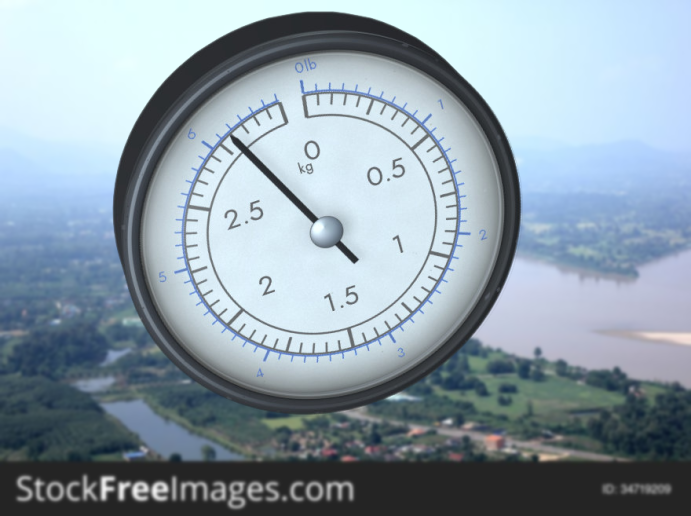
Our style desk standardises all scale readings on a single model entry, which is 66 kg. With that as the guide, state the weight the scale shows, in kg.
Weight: 2.8 kg
